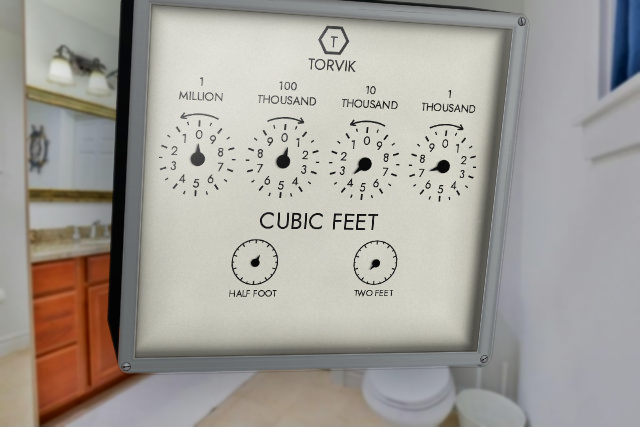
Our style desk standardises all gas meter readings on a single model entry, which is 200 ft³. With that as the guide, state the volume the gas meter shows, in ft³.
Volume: 3700 ft³
